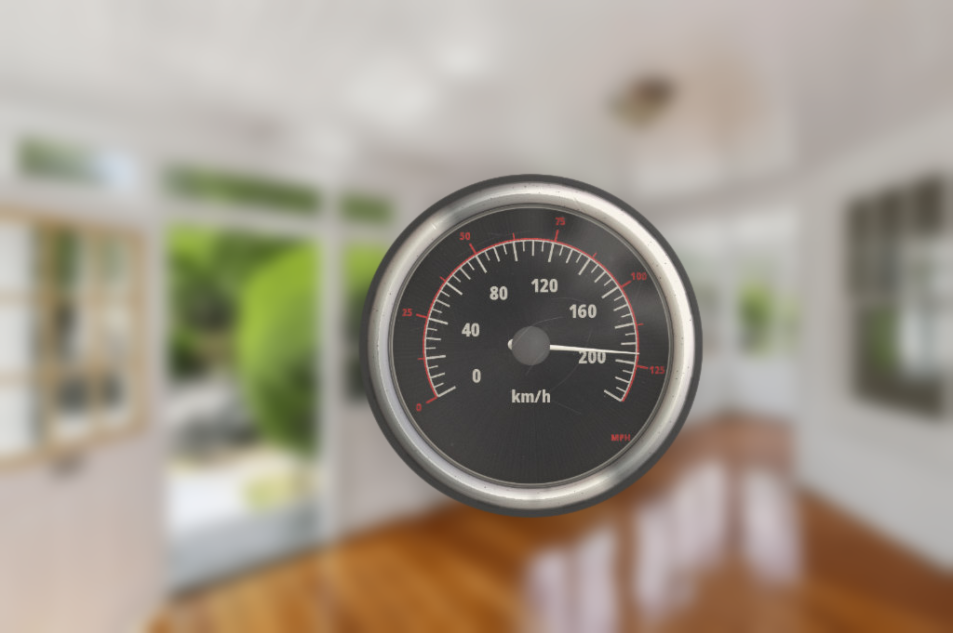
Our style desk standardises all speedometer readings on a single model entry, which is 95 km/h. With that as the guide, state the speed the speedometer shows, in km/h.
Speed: 195 km/h
